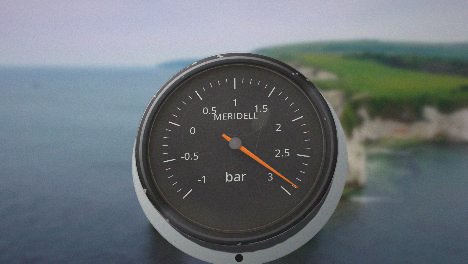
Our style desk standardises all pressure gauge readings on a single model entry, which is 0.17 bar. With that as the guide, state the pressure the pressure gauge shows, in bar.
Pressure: 2.9 bar
